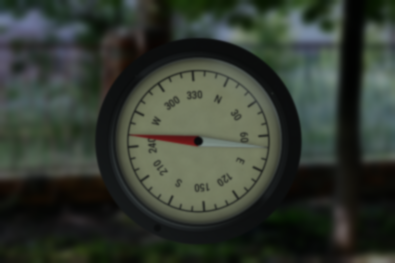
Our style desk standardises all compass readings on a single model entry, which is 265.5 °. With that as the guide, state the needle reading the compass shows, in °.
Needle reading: 250 °
